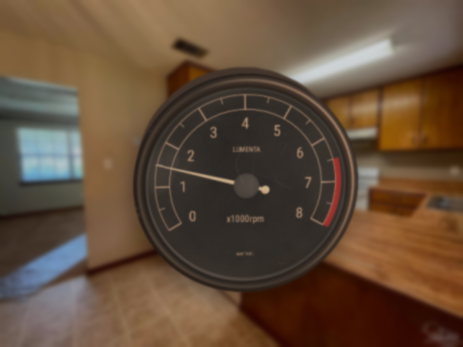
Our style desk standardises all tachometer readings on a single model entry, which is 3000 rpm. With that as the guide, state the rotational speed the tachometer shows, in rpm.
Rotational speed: 1500 rpm
